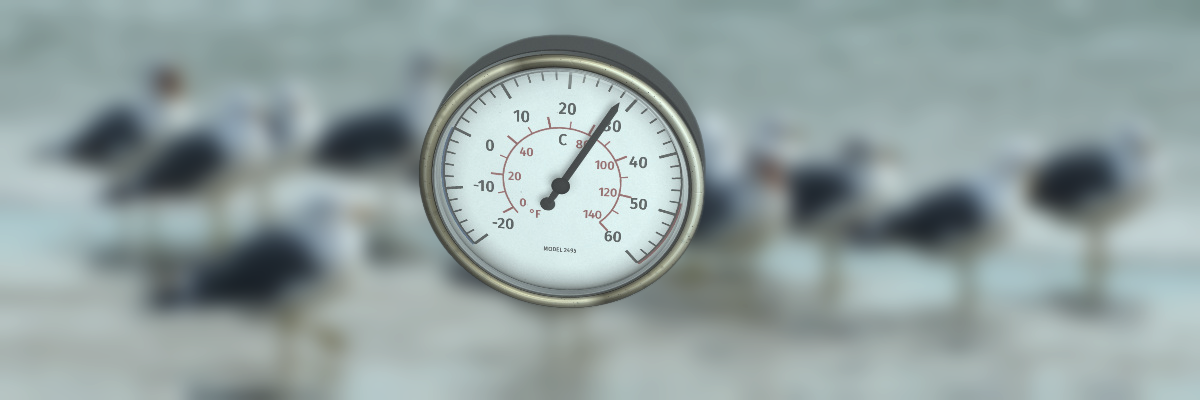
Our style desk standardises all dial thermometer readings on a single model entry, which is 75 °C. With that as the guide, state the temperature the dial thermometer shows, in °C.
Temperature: 28 °C
